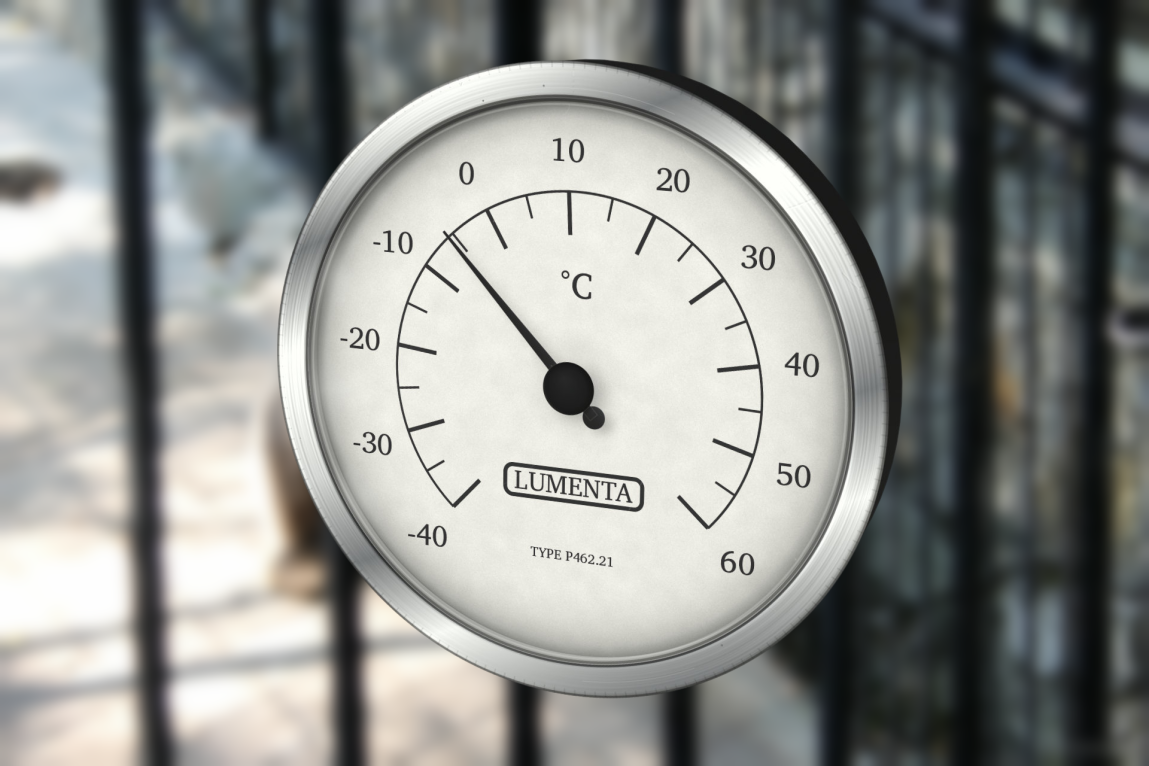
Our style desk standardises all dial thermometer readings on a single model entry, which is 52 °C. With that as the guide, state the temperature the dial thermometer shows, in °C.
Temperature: -5 °C
